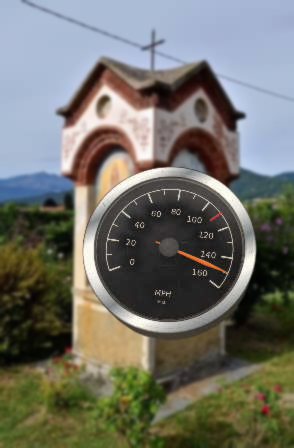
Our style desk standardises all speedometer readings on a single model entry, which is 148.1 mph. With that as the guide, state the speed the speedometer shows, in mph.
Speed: 150 mph
